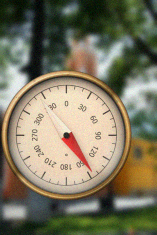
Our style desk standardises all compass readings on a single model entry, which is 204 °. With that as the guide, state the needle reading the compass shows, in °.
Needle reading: 145 °
